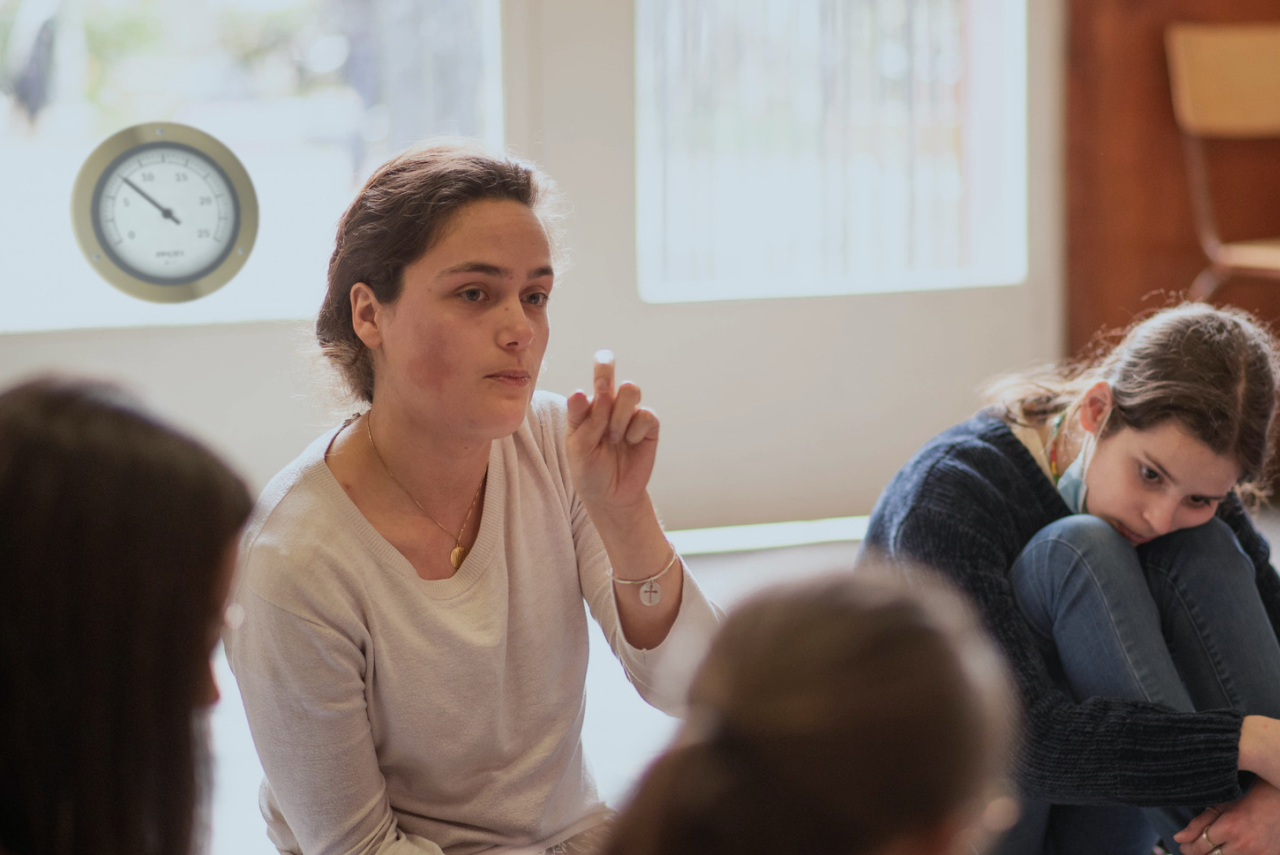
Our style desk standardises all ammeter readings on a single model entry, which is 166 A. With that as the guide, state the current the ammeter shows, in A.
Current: 7.5 A
